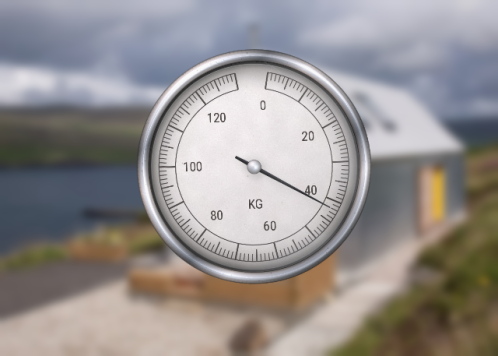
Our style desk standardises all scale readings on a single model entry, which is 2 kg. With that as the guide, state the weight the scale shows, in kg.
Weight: 42 kg
